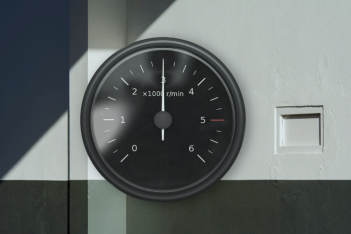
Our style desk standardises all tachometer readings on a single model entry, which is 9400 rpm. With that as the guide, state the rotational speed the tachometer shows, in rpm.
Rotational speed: 3000 rpm
